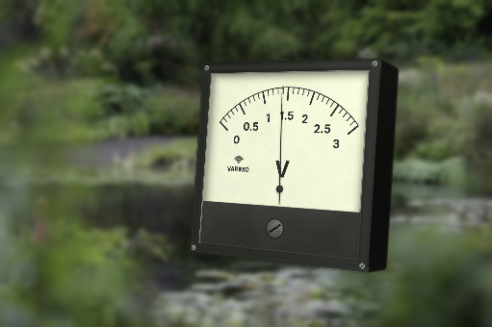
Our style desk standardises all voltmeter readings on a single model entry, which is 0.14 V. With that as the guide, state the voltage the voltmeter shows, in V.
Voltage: 1.4 V
